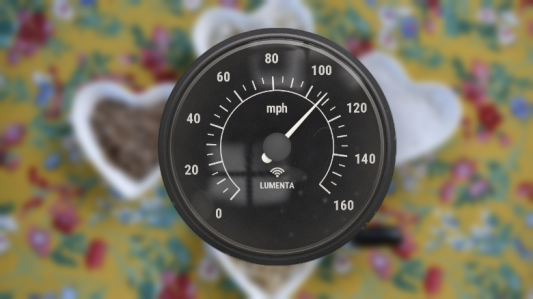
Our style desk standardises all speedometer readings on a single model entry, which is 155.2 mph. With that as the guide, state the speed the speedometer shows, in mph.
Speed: 107.5 mph
